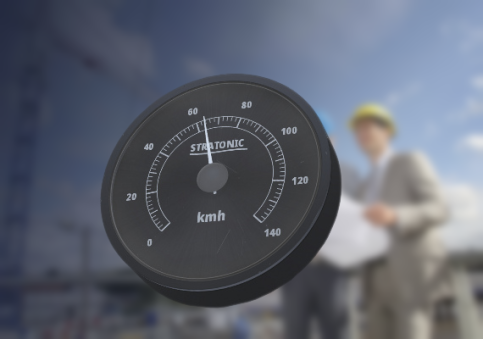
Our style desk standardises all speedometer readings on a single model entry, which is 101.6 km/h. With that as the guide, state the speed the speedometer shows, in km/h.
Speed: 64 km/h
